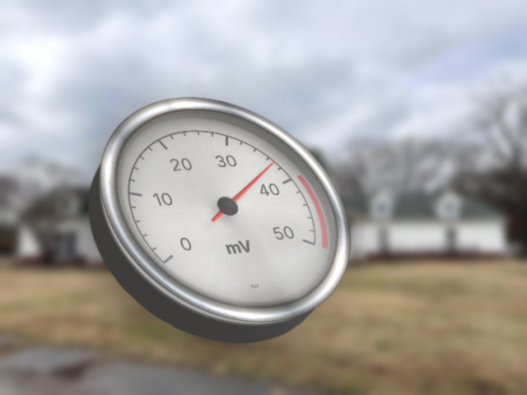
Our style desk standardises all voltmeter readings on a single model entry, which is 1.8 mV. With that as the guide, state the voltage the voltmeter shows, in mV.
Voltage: 37 mV
